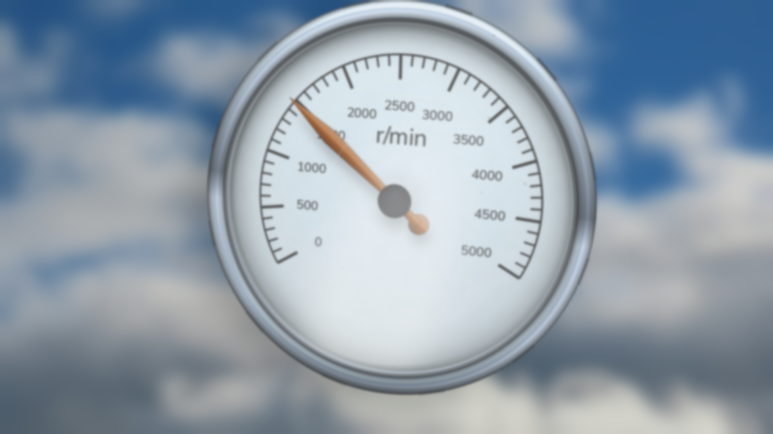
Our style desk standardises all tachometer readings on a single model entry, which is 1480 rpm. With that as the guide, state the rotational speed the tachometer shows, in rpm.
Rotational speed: 1500 rpm
